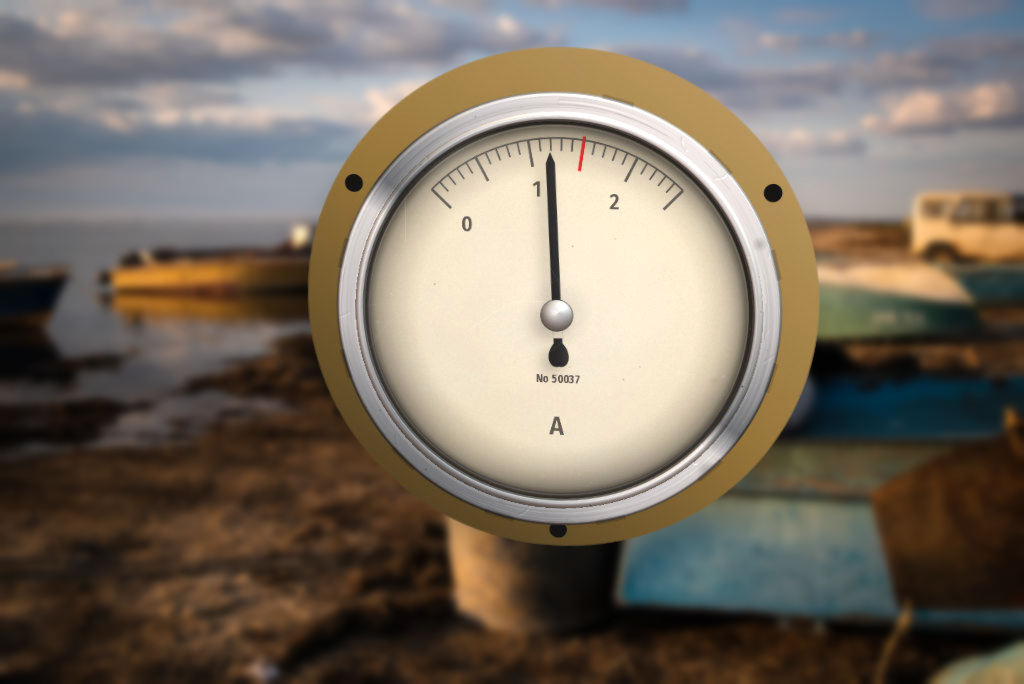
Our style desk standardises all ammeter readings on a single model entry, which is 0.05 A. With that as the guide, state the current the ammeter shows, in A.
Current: 1.2 A
